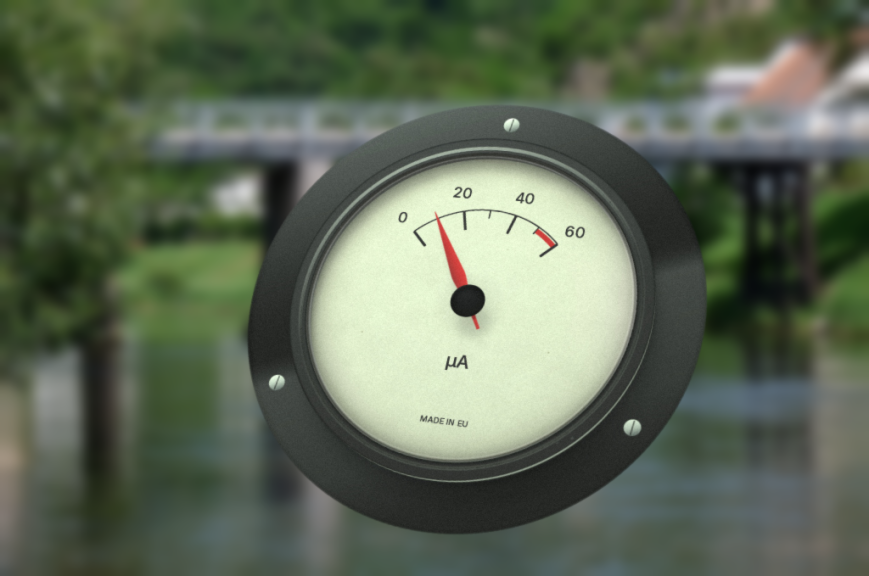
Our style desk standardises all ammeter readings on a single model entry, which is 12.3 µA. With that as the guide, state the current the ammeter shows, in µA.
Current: 10 µA
